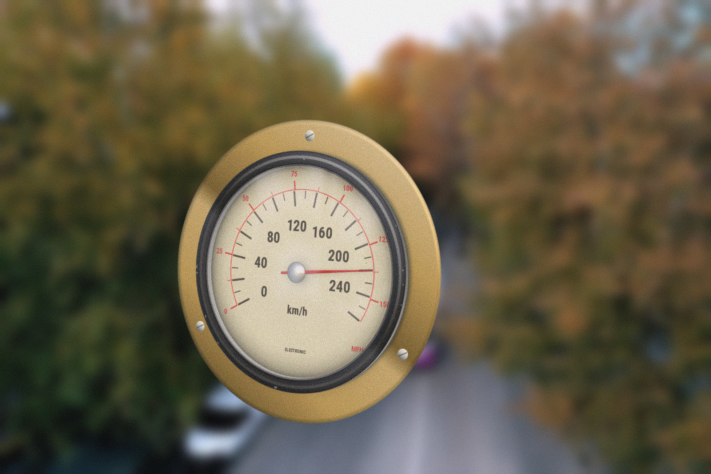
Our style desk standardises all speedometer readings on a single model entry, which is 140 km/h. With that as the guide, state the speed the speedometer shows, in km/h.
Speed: 220 km/h
